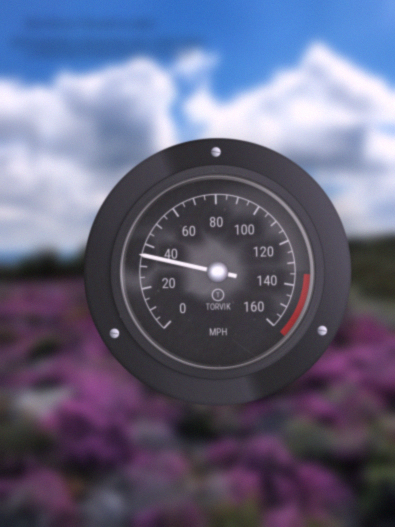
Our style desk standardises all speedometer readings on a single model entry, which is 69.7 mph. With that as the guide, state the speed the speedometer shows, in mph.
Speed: 35 mph
